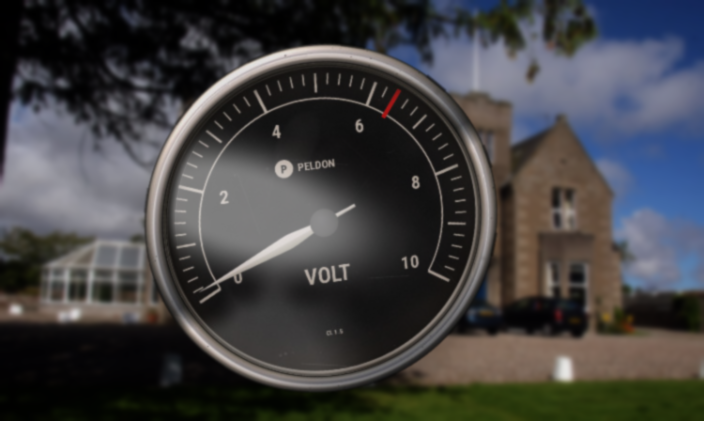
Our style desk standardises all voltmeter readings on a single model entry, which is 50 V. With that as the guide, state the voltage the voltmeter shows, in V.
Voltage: 0.2 V
